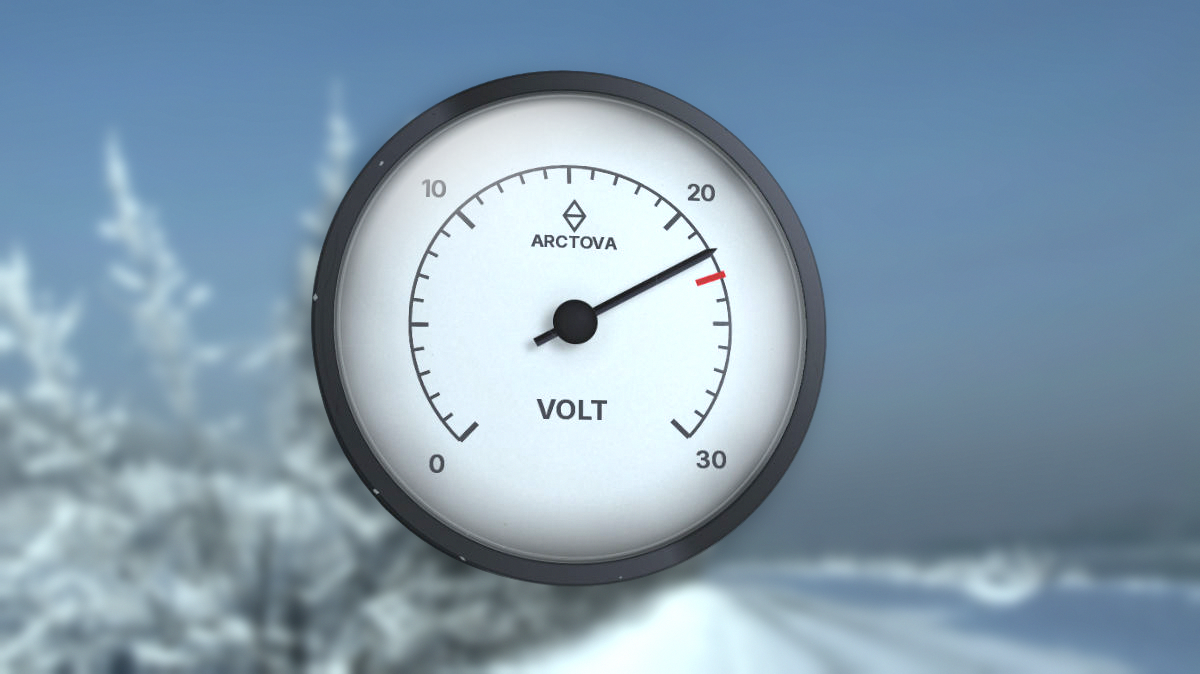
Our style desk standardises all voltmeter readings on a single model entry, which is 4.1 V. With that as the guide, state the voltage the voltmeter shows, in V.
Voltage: 22 V
